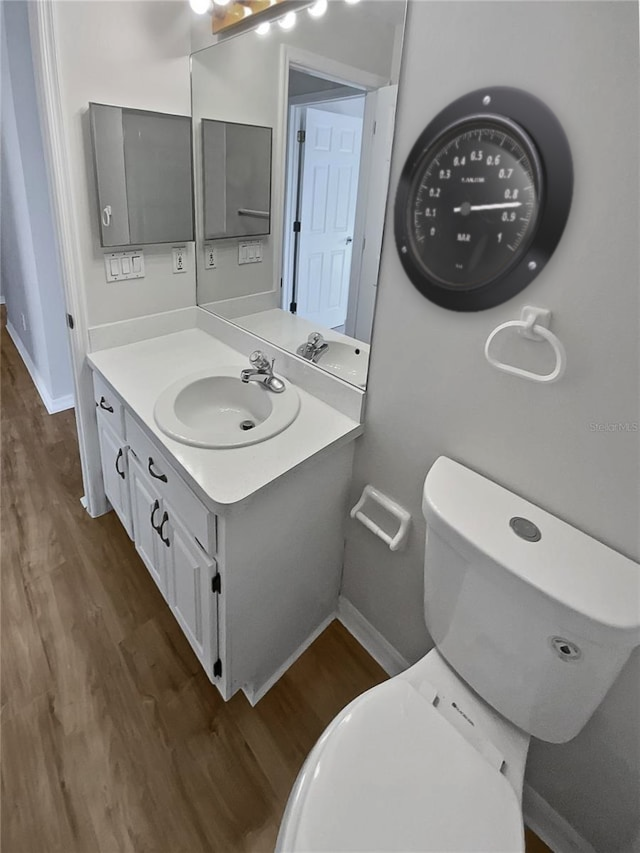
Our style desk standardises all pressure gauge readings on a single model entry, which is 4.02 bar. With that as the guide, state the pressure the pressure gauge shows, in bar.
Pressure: 0.85 bar
